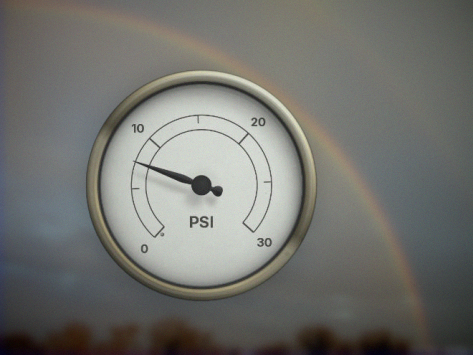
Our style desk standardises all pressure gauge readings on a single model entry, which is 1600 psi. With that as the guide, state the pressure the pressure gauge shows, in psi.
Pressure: 7.5 psi
